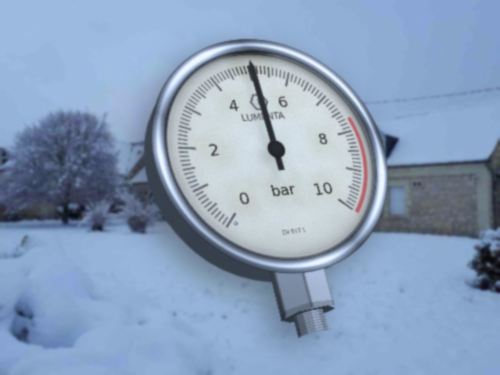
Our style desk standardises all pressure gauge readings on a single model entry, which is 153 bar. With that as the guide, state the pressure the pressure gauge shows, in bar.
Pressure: 5 bar
